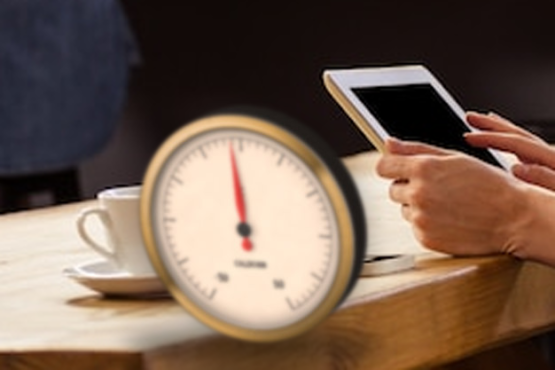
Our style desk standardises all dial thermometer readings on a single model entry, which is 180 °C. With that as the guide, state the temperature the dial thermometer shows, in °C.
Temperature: -2 °C
